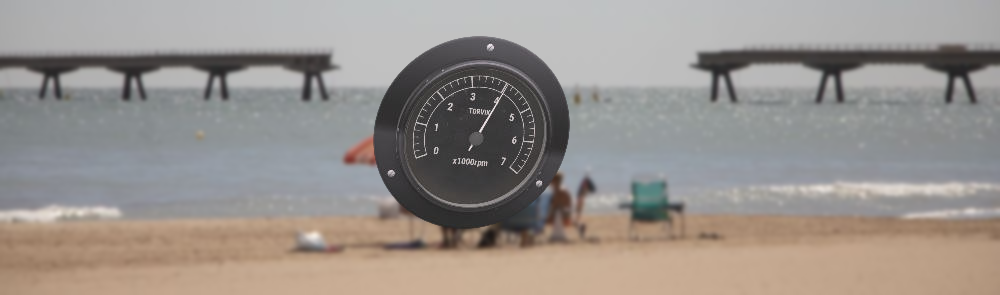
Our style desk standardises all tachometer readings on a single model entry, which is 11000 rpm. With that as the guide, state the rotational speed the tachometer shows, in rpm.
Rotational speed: 4000 rpm
